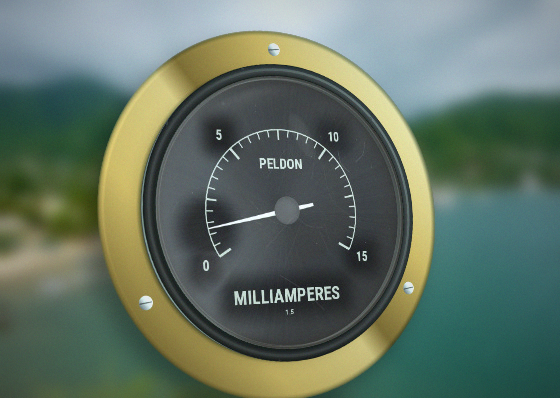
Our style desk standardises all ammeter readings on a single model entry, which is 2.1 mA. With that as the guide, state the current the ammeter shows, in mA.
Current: 1.25 mA
